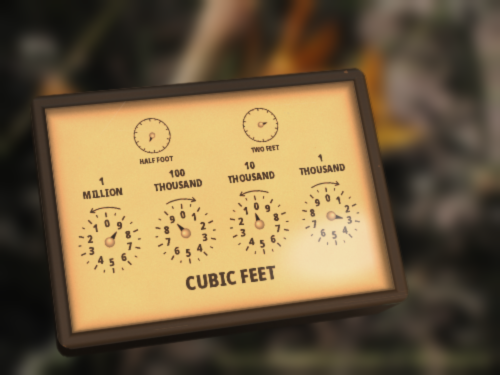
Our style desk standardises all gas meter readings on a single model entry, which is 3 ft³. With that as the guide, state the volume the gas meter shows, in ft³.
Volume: 890300 ft³
